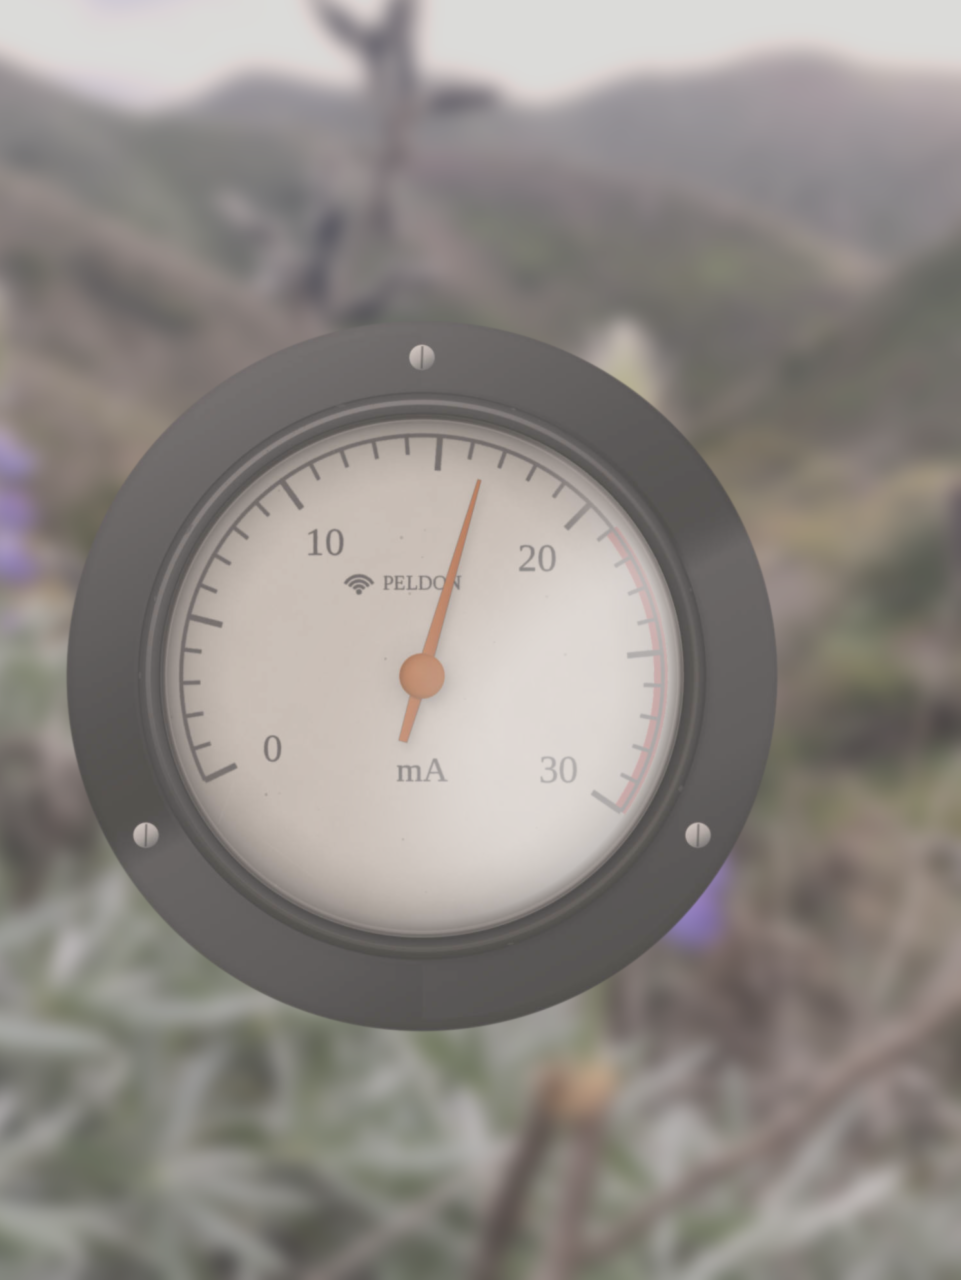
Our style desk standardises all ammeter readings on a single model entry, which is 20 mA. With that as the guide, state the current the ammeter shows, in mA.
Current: 16.5 mA
